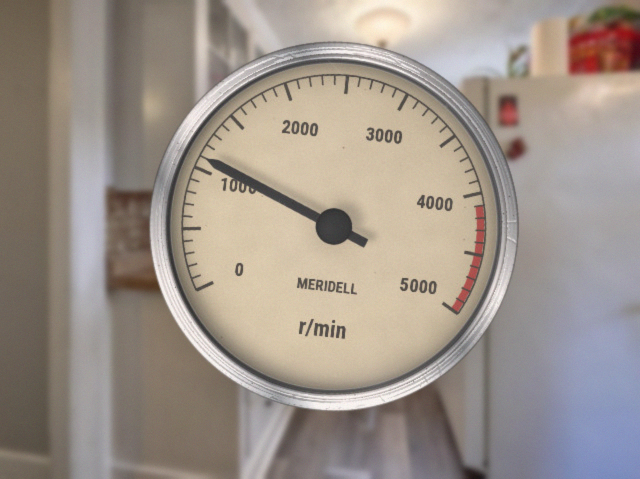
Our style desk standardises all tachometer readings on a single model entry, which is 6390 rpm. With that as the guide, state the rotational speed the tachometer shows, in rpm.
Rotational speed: 1100 rpm
